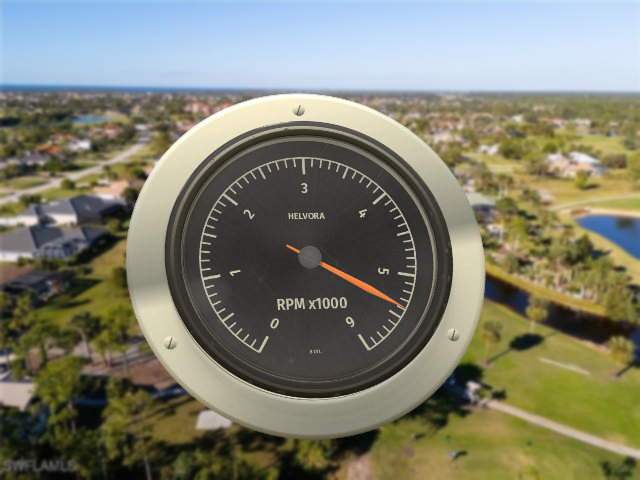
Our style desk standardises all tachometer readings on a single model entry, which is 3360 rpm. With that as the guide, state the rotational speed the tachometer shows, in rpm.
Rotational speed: 5400 rpm
